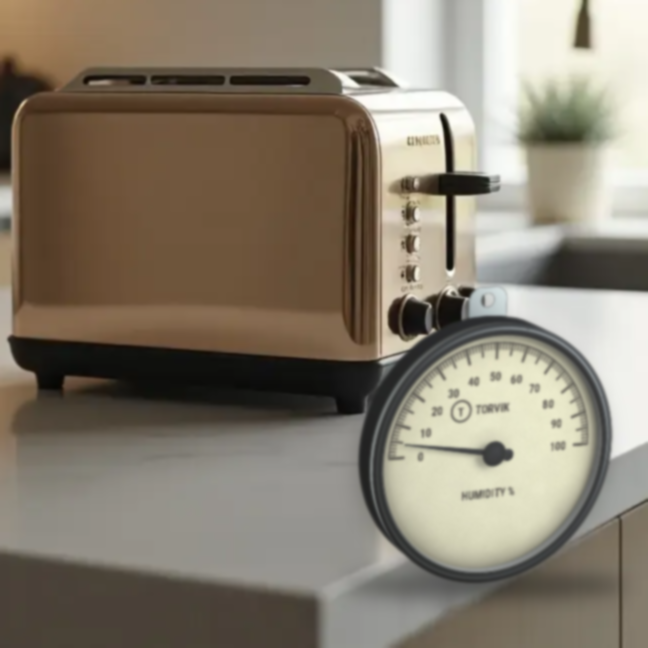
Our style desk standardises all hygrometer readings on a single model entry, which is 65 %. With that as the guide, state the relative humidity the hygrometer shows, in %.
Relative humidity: 5 %
